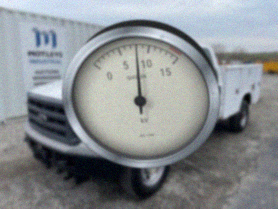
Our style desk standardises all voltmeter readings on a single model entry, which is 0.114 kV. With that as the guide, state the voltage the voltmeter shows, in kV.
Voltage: 8 kV
